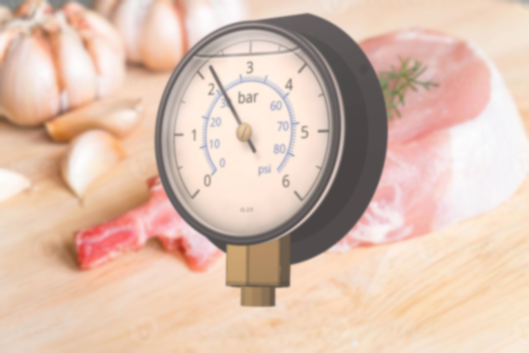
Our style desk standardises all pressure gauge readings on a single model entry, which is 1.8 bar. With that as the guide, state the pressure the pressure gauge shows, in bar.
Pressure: 2.25 bar
